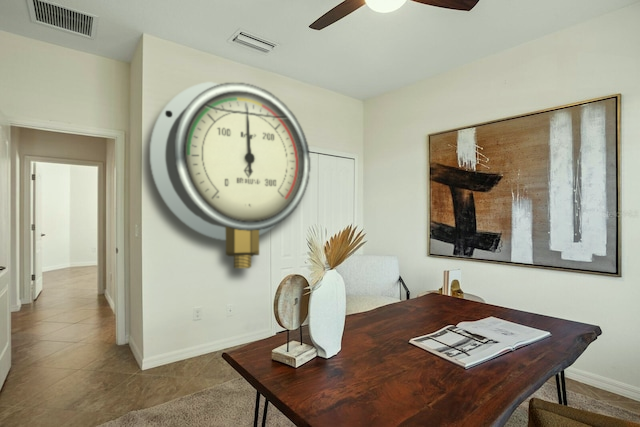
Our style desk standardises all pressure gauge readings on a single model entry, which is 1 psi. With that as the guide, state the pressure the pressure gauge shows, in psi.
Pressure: 150 psi
